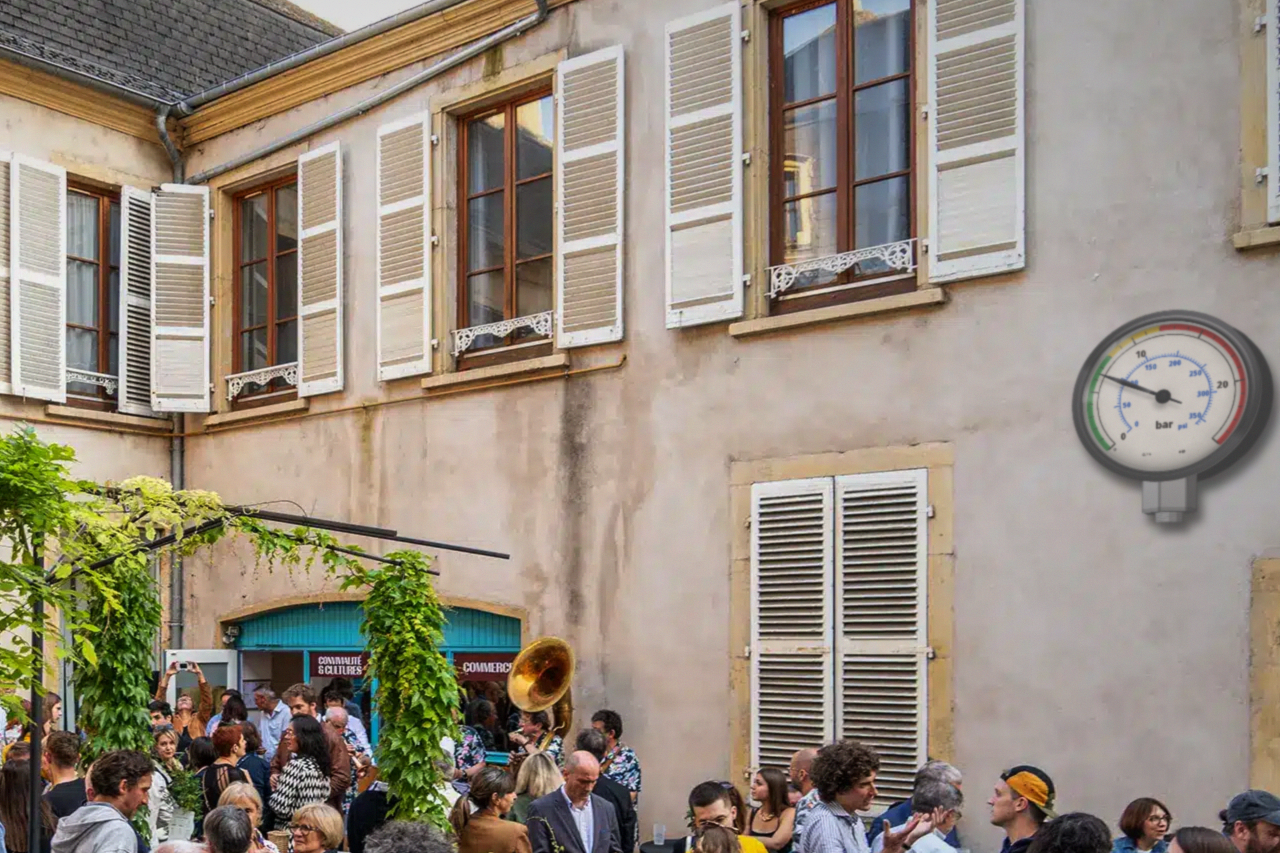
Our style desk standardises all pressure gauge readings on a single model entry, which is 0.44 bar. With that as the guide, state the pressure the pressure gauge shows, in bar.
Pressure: 6.5 bar
